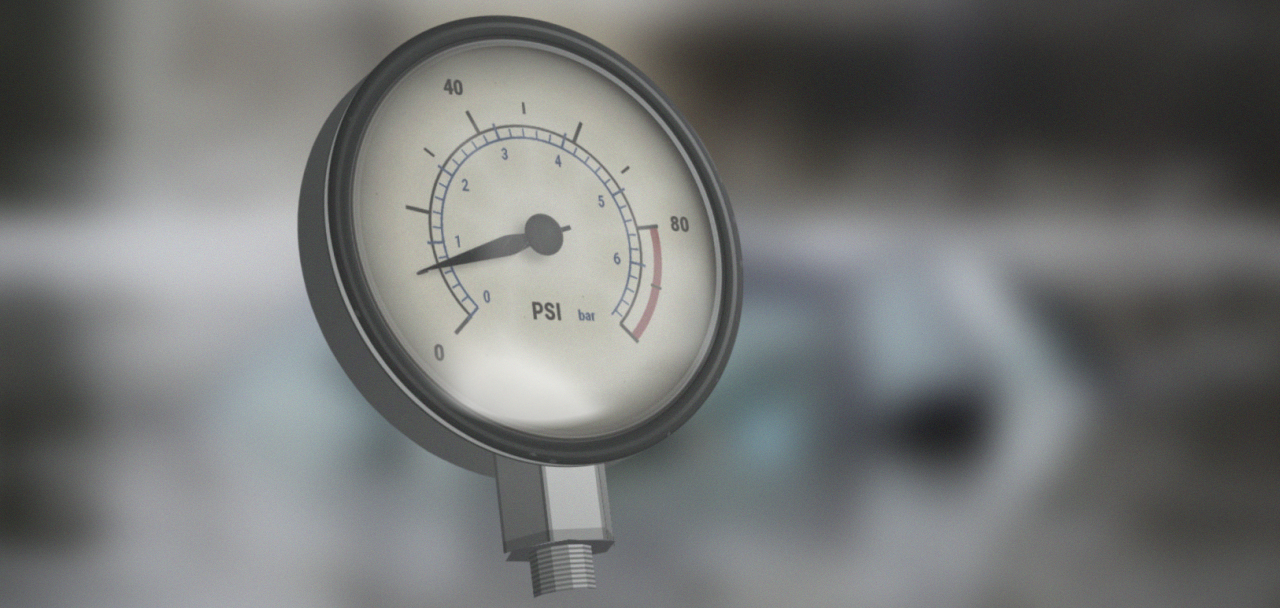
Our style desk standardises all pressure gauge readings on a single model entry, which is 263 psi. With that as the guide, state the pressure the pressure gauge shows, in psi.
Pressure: 10 psi
